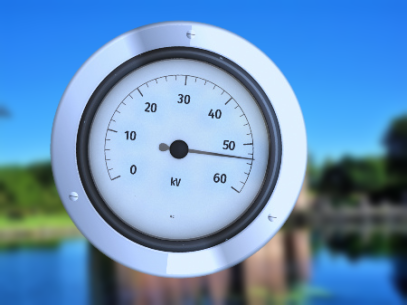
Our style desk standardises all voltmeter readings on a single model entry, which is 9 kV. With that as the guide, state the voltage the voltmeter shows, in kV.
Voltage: 53 kV
